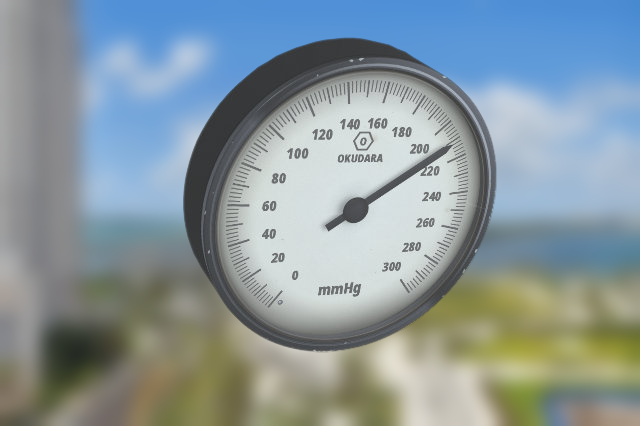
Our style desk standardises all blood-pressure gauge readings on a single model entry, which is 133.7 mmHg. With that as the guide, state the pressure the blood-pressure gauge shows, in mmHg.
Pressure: 210 mmHg
